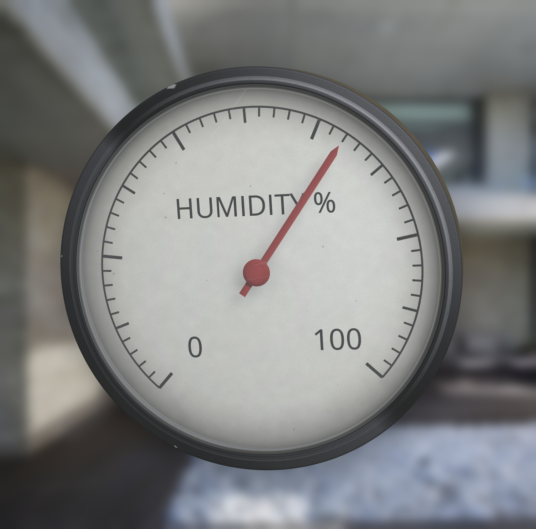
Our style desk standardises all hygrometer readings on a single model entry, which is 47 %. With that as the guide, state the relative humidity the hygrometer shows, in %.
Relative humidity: 64 %
